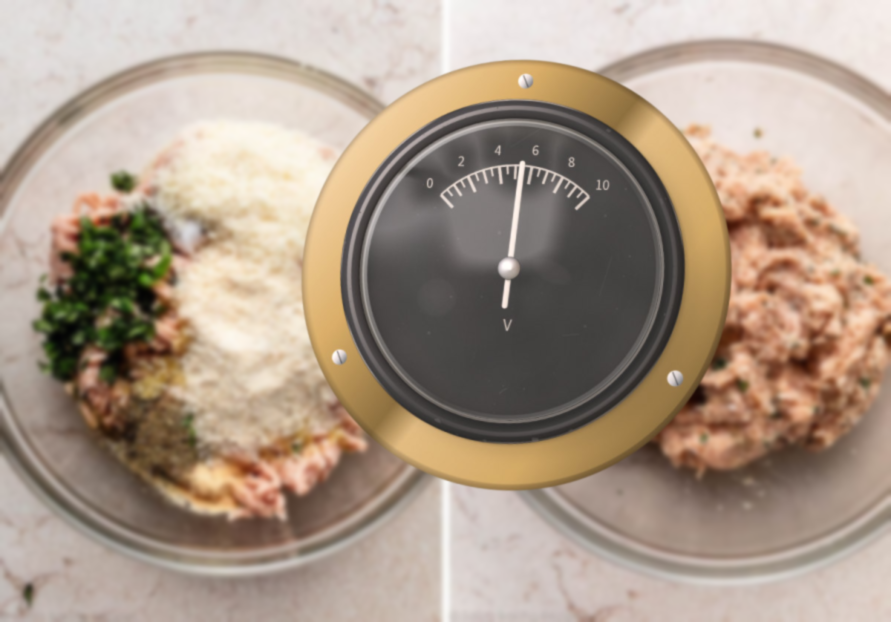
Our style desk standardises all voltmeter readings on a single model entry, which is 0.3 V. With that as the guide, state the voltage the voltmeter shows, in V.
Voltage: 5.5 V
